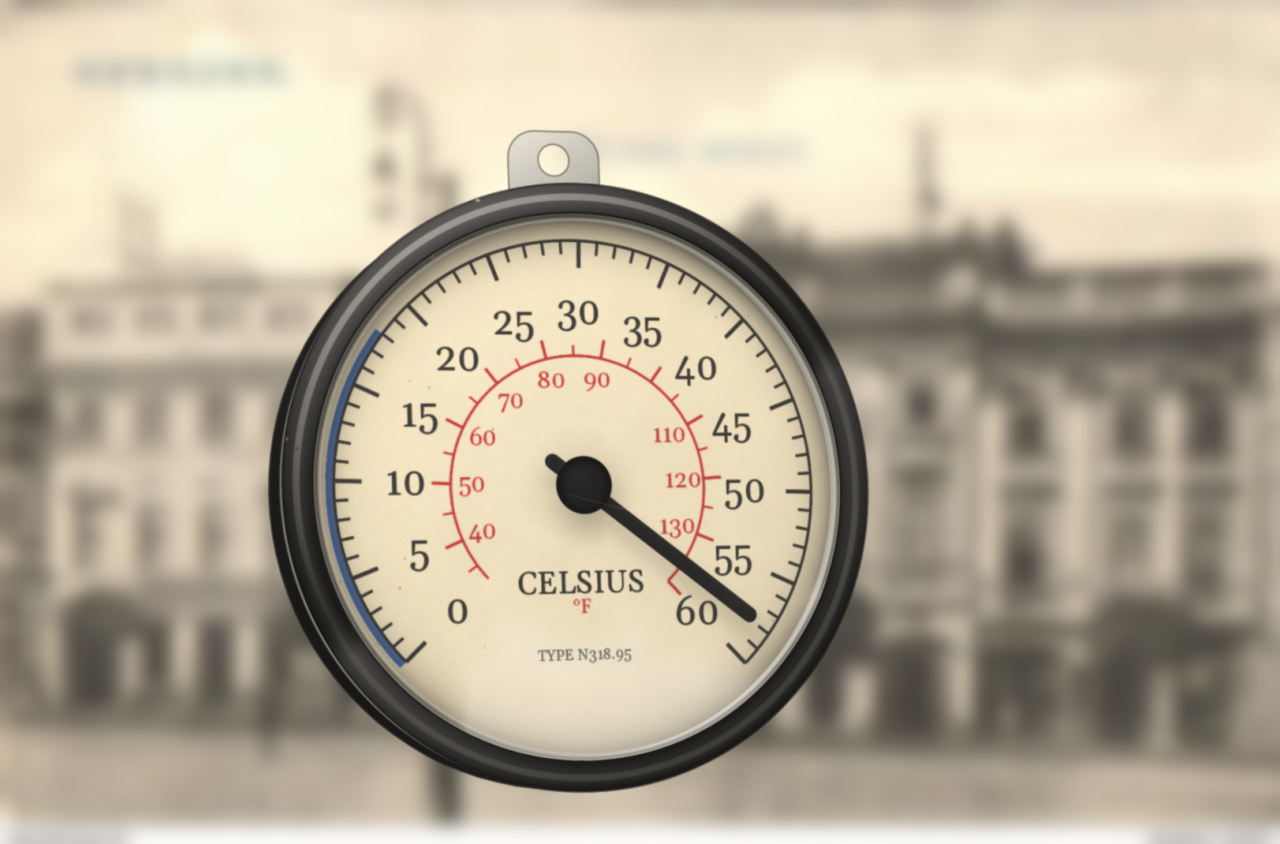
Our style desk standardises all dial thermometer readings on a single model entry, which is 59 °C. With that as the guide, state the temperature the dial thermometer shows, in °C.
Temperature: 58 °C
